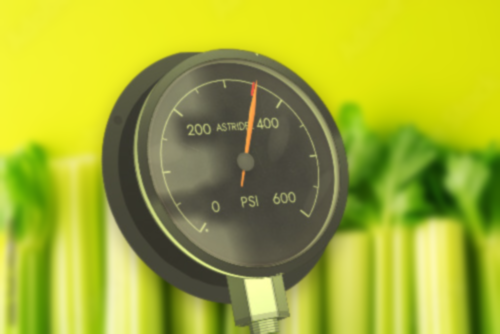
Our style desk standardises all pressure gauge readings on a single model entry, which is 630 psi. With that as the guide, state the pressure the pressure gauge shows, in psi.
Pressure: 350 psi
